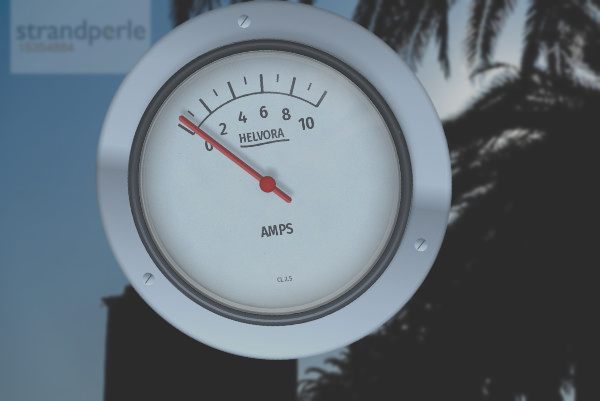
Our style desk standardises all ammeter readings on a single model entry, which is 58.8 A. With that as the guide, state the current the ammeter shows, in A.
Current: 0.5 A
